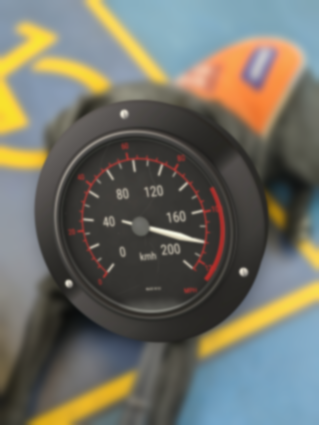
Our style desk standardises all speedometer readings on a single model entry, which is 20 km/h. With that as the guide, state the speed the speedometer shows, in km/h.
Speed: 180 km/h
